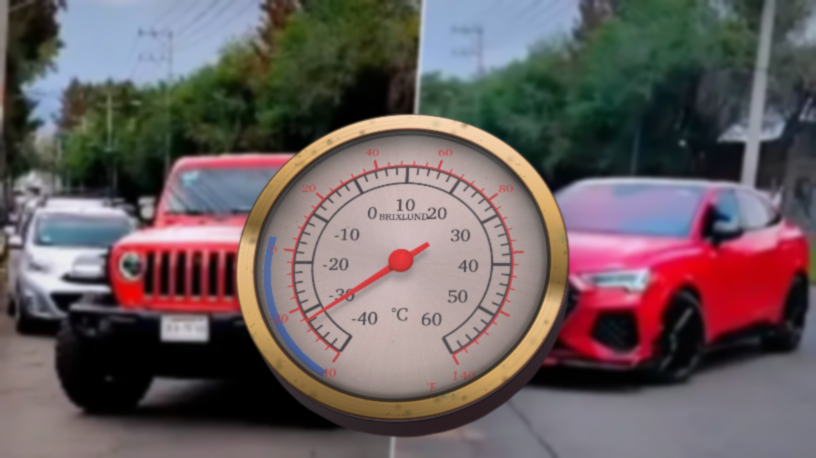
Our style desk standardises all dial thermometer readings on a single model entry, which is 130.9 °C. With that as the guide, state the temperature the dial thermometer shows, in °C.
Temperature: -32 °C
